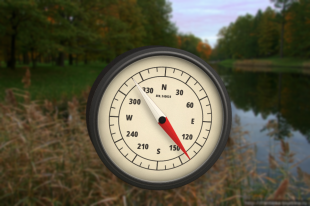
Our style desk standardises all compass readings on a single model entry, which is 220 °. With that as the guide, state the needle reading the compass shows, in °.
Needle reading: 140 °
